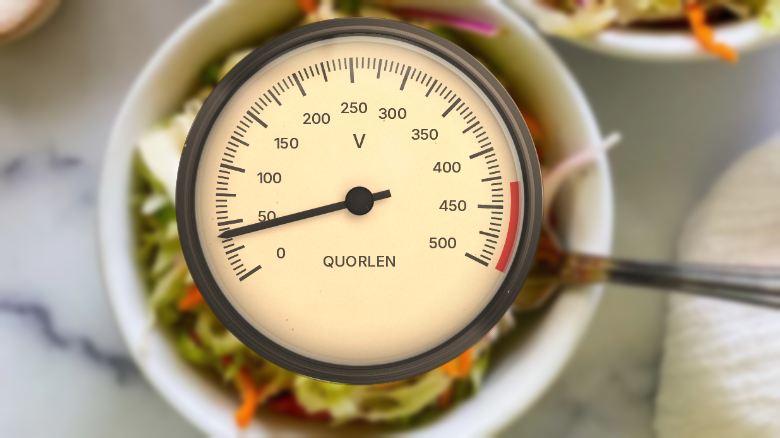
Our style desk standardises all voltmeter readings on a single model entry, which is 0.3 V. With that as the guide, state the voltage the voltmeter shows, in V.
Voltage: 40 V
